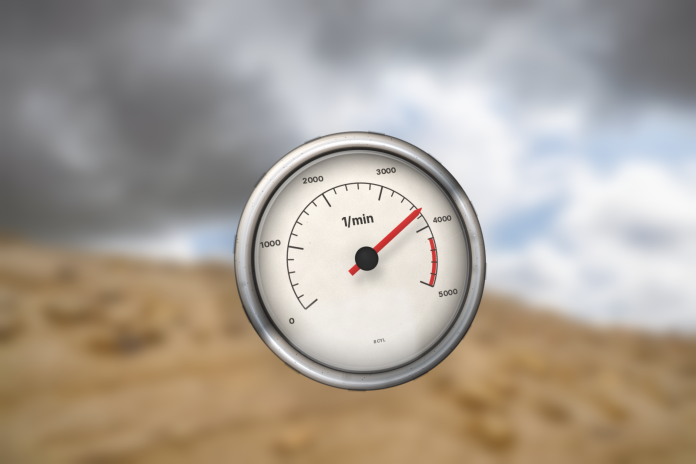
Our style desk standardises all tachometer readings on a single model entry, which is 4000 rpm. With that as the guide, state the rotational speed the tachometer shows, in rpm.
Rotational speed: 3700 rpm
